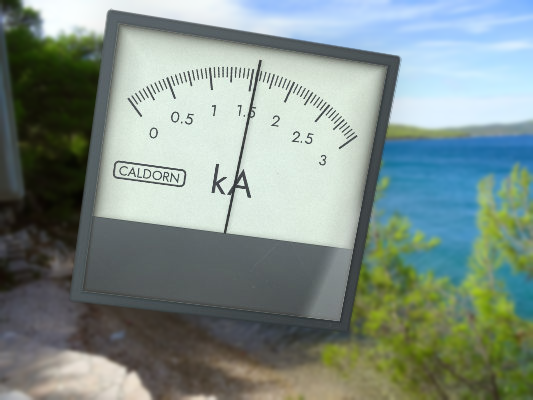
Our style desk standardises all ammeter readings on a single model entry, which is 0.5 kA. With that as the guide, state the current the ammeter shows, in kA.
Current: 1.55 kA
